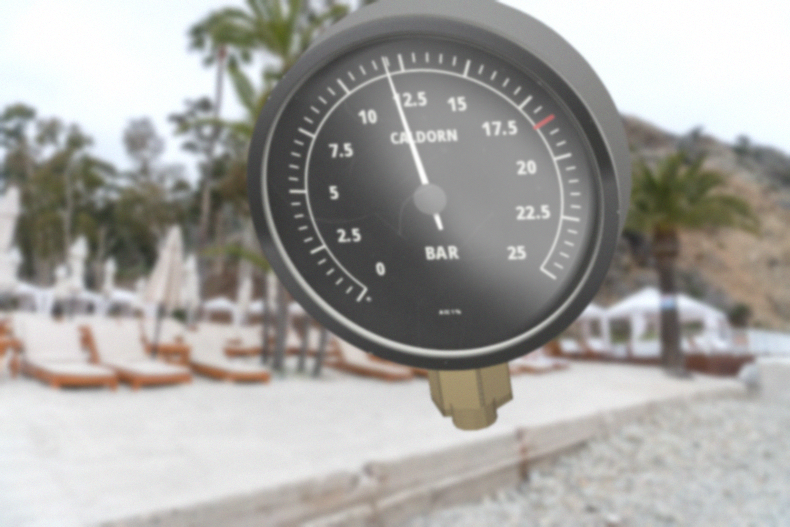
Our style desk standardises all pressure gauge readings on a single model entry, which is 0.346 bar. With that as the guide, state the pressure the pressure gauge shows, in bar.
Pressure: 12 bar
